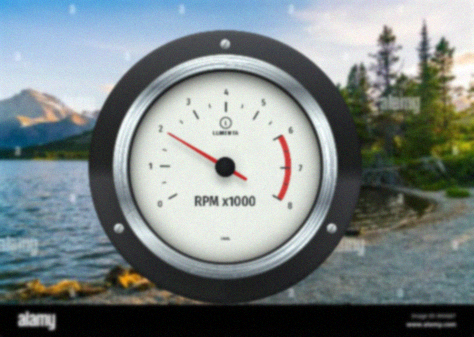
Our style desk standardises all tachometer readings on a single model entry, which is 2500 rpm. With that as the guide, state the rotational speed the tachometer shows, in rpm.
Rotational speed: 2000 rpm
